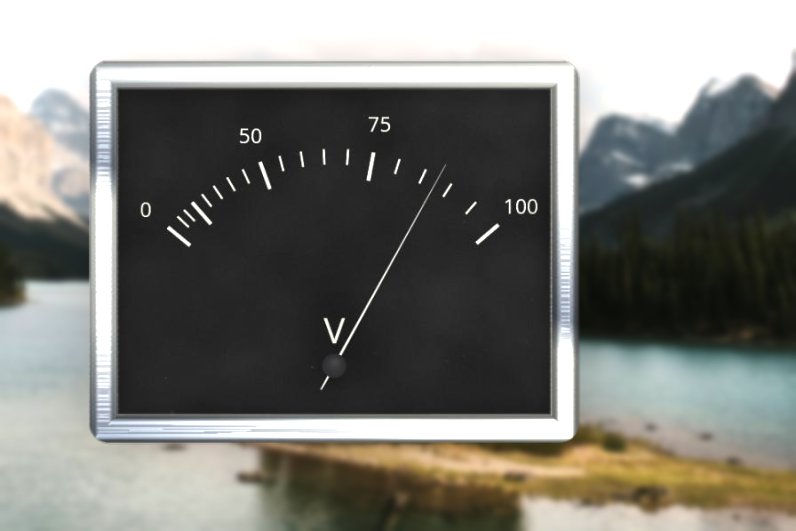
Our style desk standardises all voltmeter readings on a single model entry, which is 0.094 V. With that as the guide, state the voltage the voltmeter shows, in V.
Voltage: 87.5 V
